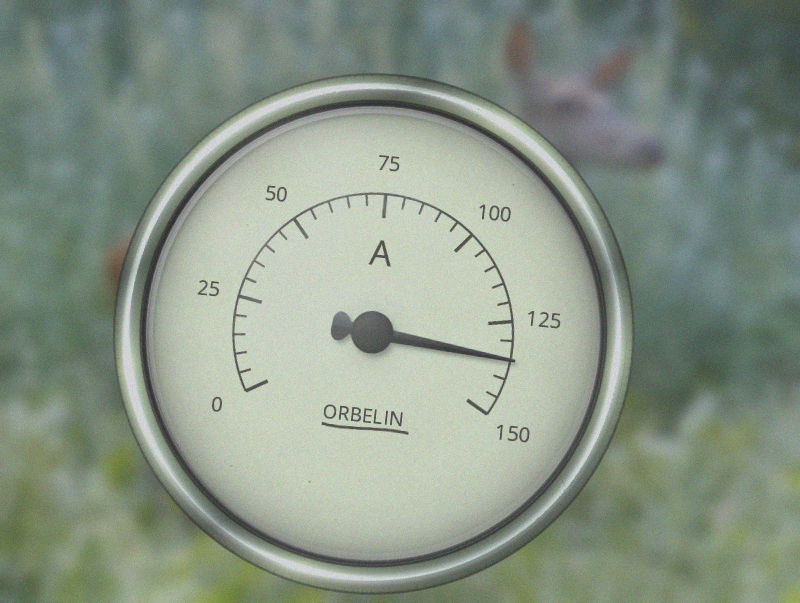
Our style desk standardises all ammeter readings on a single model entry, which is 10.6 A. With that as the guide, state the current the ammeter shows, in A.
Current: 135 A
